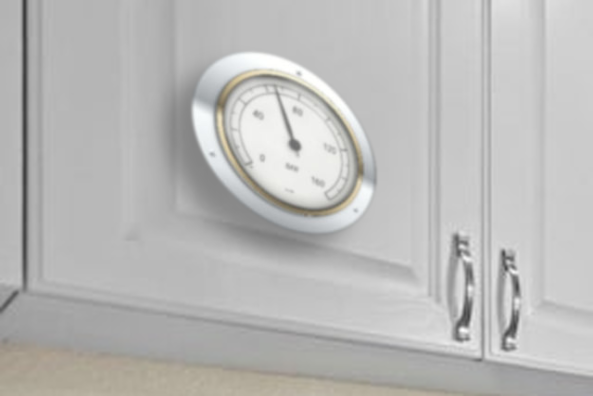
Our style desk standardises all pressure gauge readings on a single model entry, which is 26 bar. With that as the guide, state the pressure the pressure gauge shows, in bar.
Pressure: 65 bar
